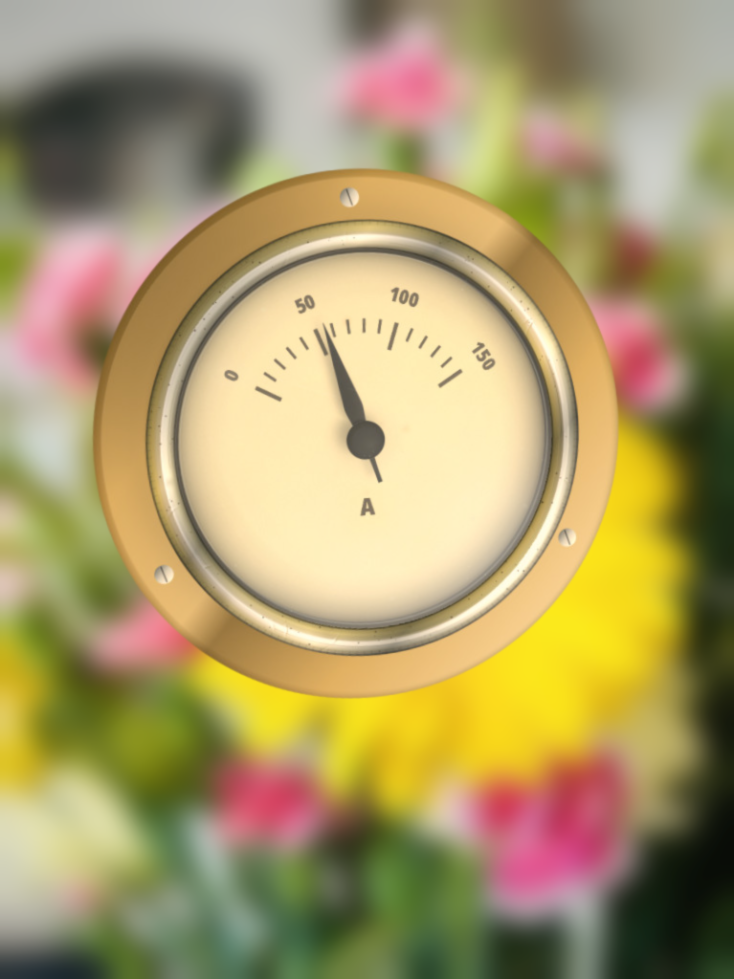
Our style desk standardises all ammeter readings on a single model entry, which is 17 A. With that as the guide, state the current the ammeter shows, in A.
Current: 55 A
